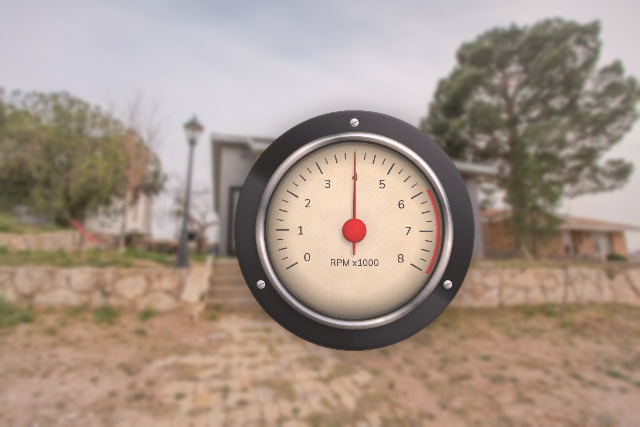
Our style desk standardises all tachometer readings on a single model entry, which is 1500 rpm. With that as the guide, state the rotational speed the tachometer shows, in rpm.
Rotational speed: 4000 rpm
